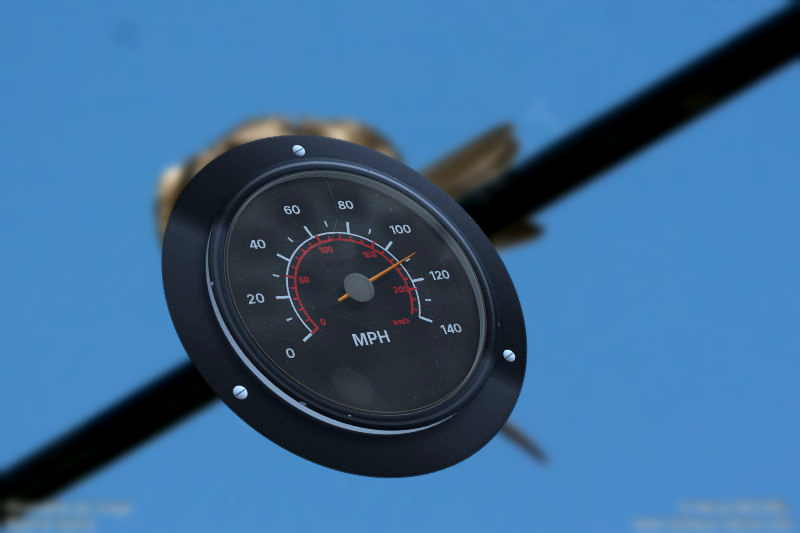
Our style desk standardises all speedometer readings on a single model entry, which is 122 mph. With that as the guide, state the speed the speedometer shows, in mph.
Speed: 110 mph
